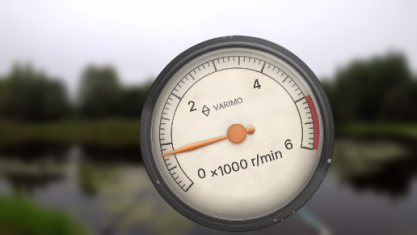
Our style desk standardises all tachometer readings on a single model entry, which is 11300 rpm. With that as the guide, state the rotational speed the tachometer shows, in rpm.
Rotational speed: 800 rpm
